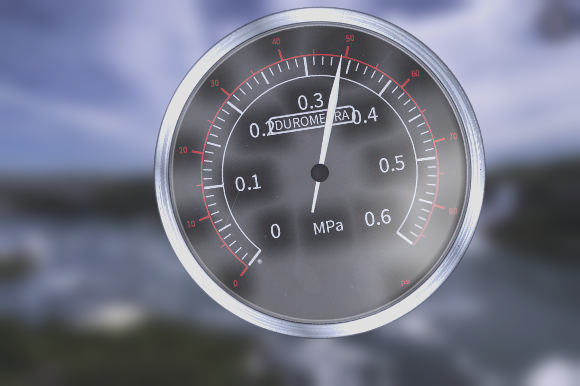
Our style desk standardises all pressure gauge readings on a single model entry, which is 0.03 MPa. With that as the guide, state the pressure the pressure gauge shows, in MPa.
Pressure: 0.34 MPa
